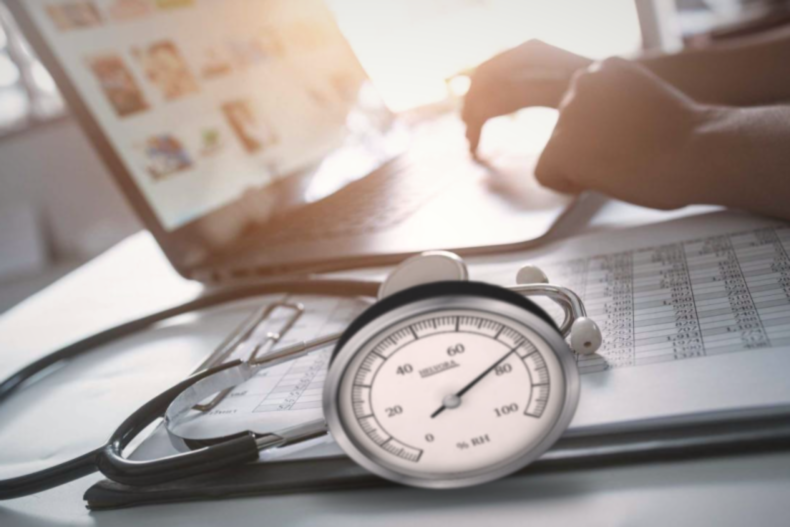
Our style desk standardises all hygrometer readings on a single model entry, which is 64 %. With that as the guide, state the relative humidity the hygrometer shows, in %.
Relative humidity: 75 %
